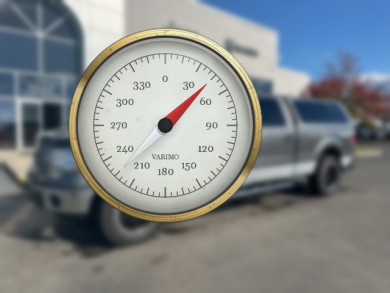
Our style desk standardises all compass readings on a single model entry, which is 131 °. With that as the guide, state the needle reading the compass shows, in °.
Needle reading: 45 °
